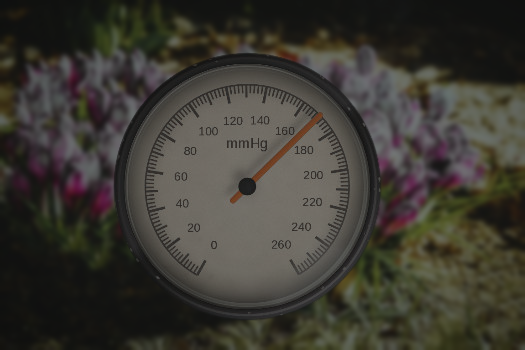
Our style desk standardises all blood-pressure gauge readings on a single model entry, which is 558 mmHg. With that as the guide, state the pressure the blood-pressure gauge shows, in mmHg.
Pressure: 170 mmHg
